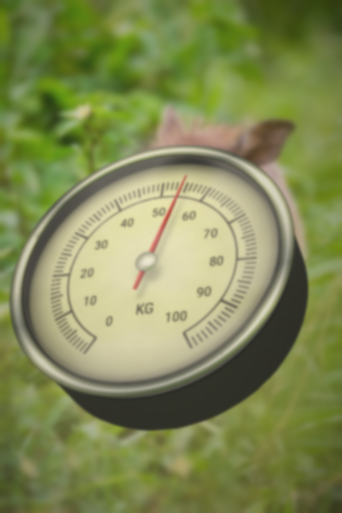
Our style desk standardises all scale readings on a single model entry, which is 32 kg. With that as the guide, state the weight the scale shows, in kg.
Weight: 55 kg
